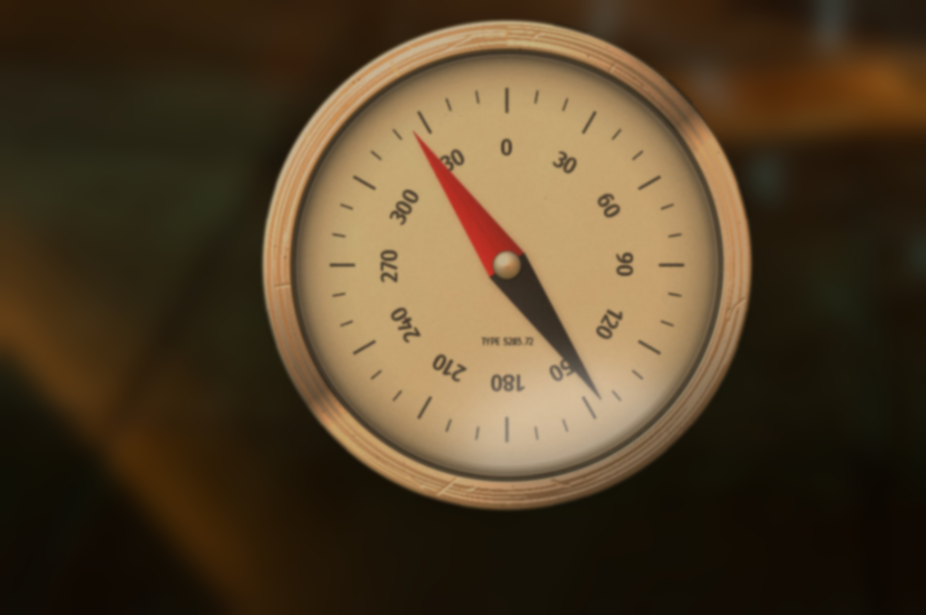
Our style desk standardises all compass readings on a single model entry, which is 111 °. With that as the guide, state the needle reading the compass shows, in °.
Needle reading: 325 °
